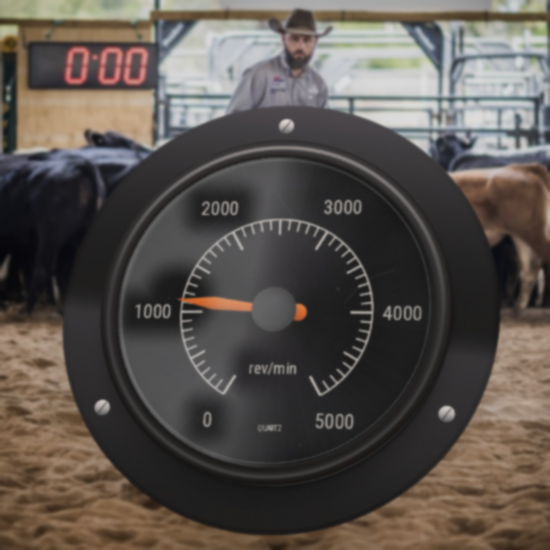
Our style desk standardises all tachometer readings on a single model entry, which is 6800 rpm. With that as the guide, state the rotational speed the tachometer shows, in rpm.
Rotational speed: 1100 rpm
